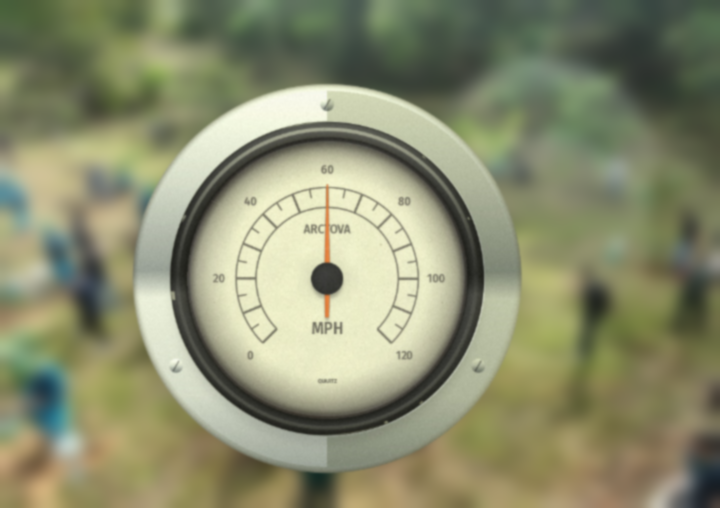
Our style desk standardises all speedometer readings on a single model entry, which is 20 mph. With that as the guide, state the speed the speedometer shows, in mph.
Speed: 60 mph
